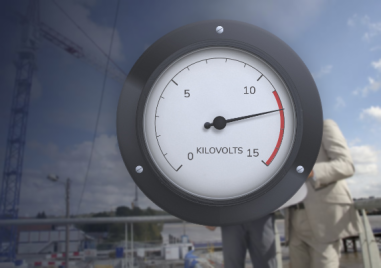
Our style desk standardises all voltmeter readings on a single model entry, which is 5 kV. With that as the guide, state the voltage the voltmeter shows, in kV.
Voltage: 12 kV
